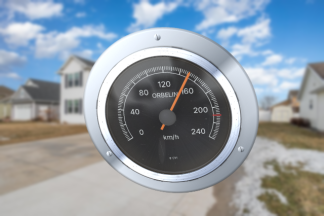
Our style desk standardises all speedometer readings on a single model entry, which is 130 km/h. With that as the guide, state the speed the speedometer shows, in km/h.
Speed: 150 km/h
